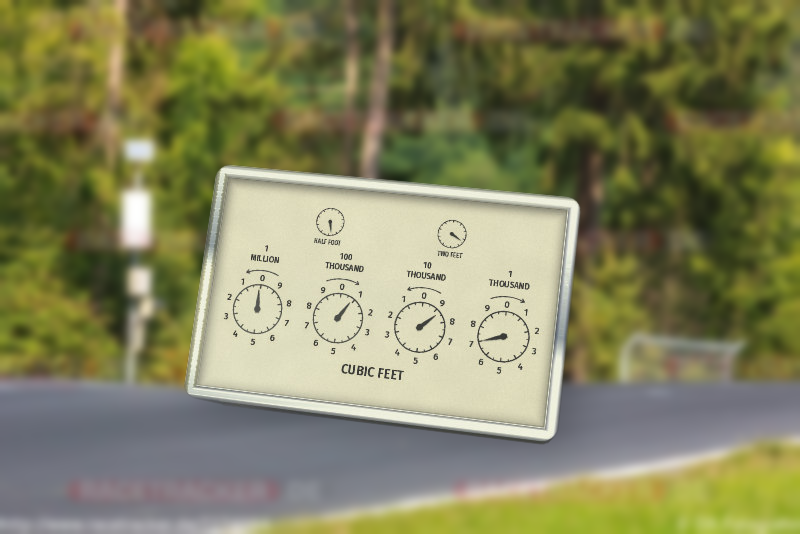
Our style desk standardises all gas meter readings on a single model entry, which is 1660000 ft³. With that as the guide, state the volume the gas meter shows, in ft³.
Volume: 8700 ft³
